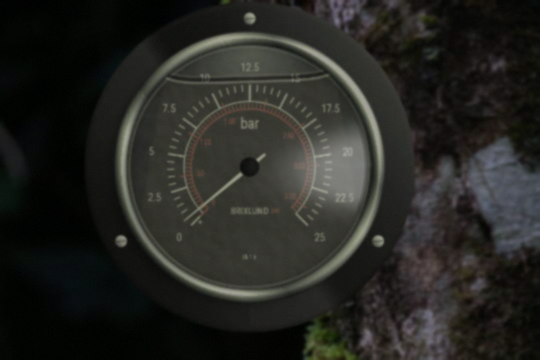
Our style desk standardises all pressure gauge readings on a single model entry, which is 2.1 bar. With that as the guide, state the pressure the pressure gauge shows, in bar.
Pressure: 0.5 bar
